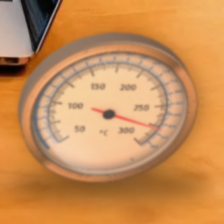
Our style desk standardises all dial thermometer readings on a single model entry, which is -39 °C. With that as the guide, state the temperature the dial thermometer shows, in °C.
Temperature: 275 °C
